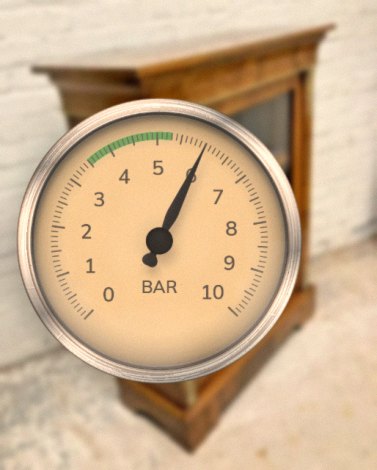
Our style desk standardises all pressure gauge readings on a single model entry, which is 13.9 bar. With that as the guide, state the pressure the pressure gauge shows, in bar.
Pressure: 6 bar
